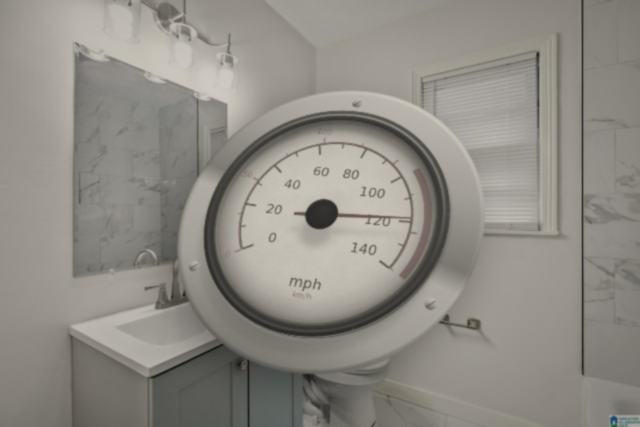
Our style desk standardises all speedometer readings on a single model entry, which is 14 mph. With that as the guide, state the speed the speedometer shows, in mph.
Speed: 120 mph
